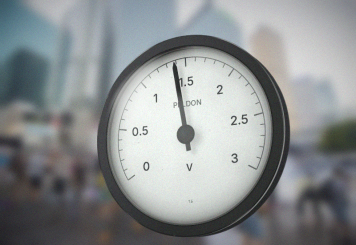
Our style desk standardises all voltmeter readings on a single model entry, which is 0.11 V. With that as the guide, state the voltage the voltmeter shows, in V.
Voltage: 1.4 V
